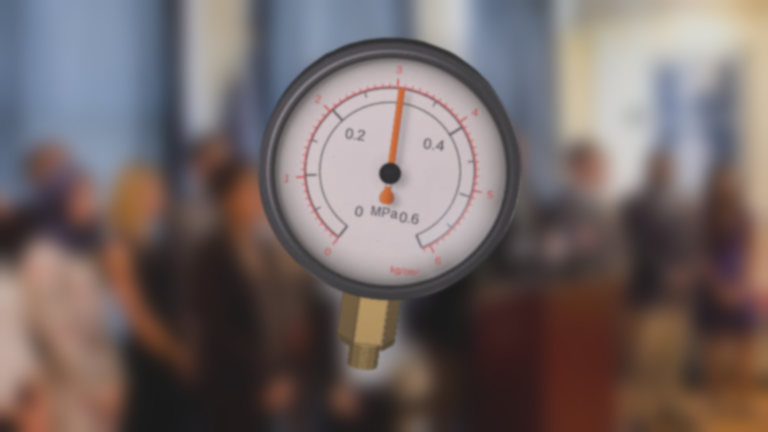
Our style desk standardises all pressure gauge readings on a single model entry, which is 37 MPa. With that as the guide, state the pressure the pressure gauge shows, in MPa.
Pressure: 0.3 MPa
